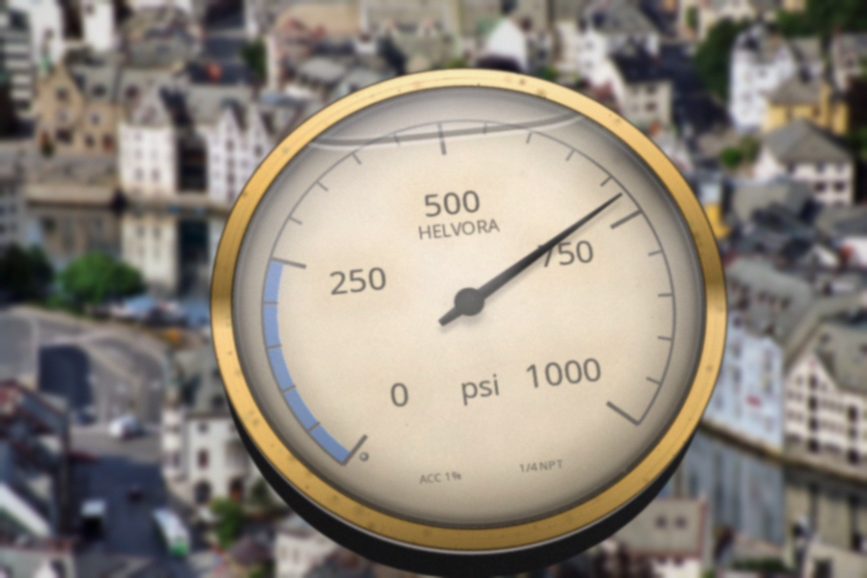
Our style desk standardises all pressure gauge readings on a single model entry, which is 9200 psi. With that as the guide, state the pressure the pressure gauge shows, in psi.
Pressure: 725 psi
